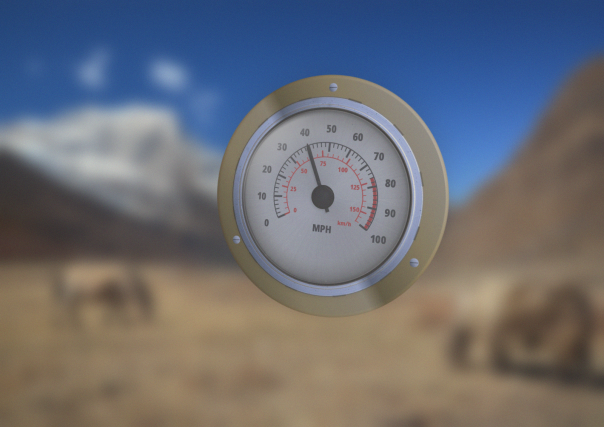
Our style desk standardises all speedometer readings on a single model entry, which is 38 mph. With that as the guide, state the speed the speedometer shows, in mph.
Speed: 40 mph
